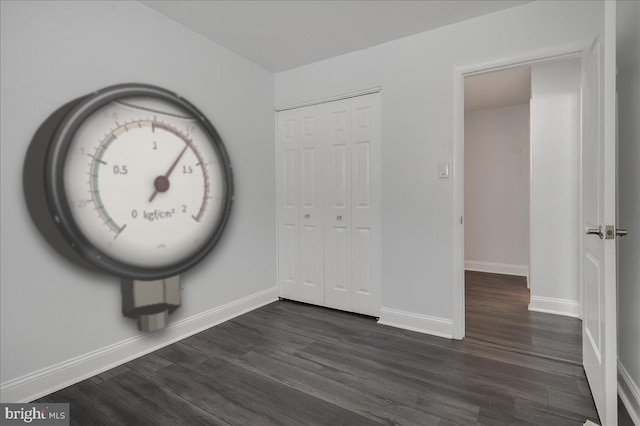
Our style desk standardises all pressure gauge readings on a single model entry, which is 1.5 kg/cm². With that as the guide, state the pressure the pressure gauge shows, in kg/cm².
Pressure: 1.3 kg/cm²
